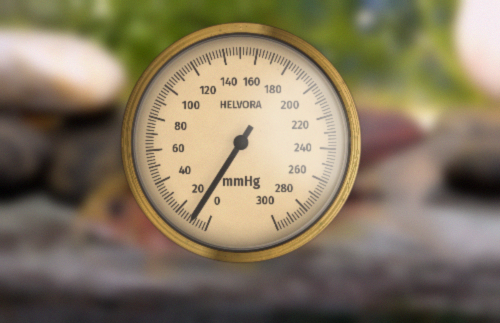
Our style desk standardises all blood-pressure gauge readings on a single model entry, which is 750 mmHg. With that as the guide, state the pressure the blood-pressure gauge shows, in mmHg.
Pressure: 10 mmHg
